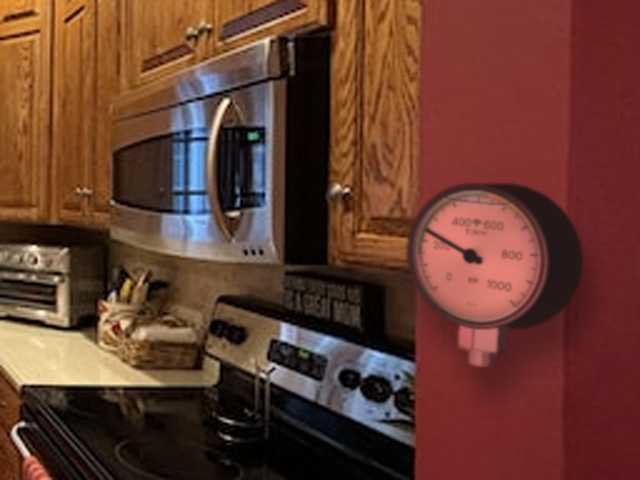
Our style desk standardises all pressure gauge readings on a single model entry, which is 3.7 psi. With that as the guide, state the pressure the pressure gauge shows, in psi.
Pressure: 250 psi
